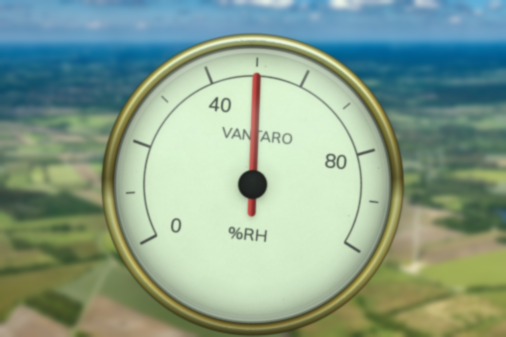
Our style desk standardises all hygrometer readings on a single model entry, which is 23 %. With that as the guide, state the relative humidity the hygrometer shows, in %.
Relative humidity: 50 %
